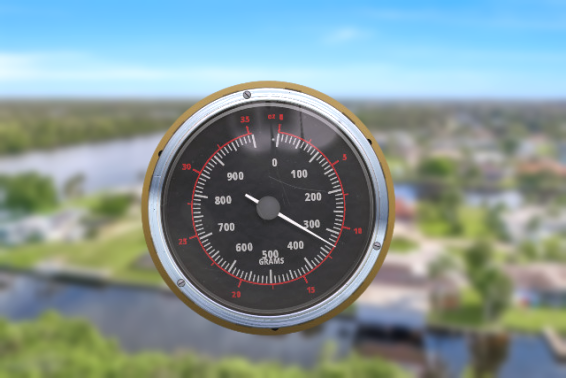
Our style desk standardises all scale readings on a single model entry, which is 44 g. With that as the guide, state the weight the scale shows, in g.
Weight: 330 g
